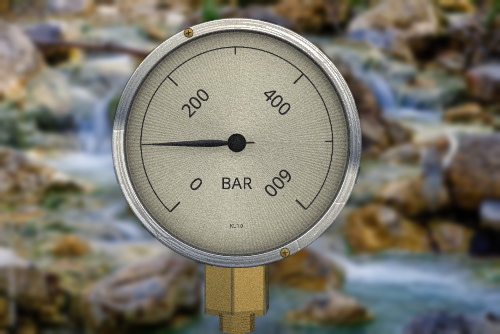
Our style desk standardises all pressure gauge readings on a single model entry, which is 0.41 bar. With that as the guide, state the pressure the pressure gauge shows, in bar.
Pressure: 100 bar
